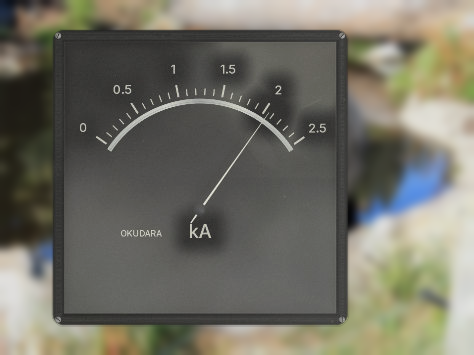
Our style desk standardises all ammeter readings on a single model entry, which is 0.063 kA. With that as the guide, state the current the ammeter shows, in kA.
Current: 2.05 kA
